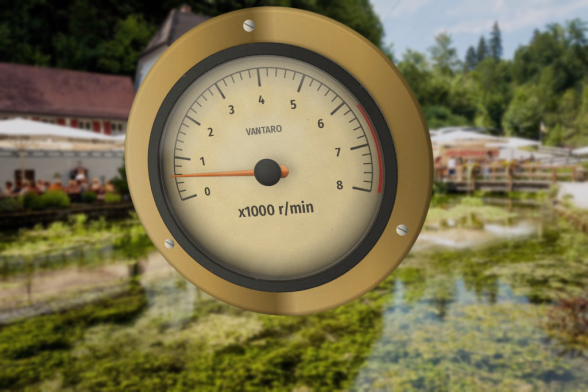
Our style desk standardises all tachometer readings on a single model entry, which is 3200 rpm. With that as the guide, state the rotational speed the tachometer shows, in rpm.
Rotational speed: 600 rpm
